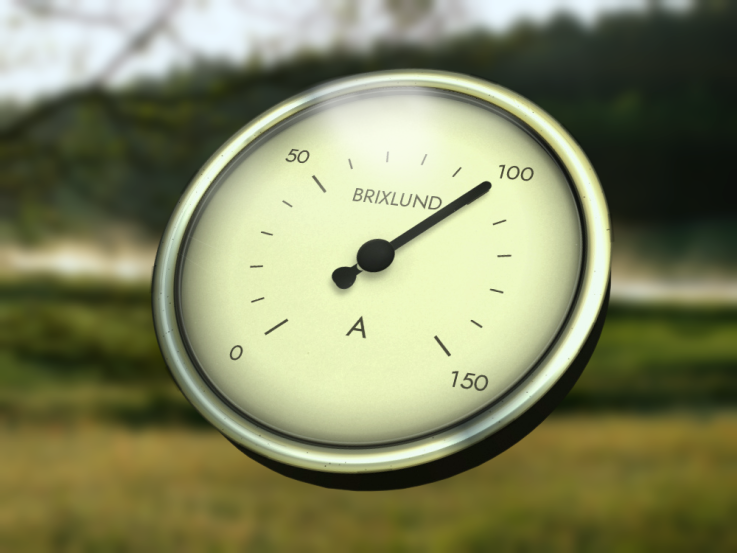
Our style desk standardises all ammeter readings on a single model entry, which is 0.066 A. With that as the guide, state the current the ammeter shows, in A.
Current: 100 A
